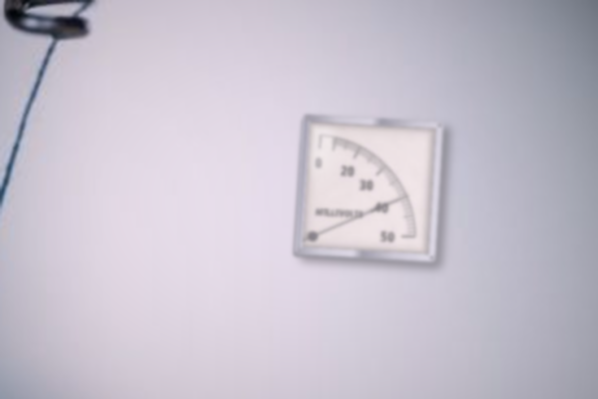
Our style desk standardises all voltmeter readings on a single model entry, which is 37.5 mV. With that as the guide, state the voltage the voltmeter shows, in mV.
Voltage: 40 mV
